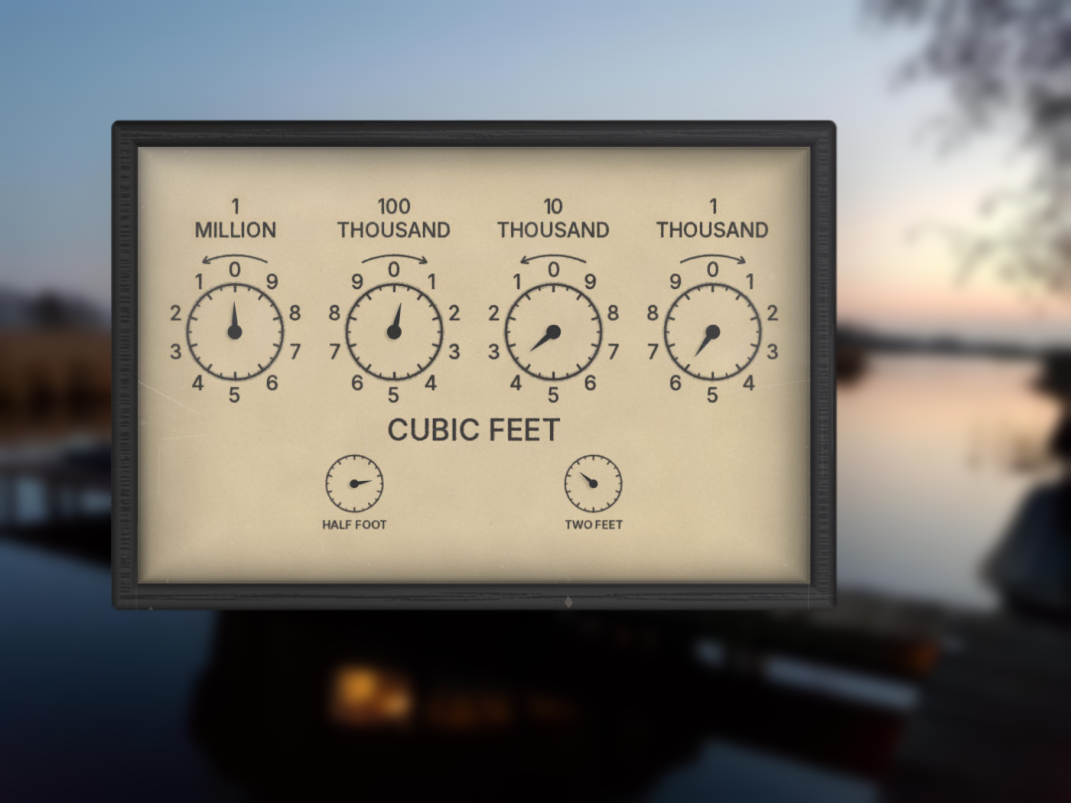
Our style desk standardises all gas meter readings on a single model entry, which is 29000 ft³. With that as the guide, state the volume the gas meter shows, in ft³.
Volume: 3600 ft³
